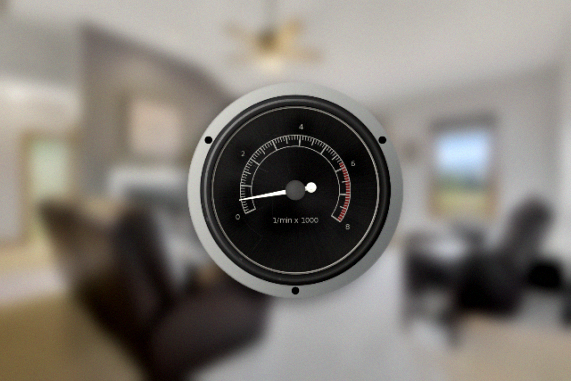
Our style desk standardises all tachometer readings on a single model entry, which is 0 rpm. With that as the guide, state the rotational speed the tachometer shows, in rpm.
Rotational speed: 500 rpm
